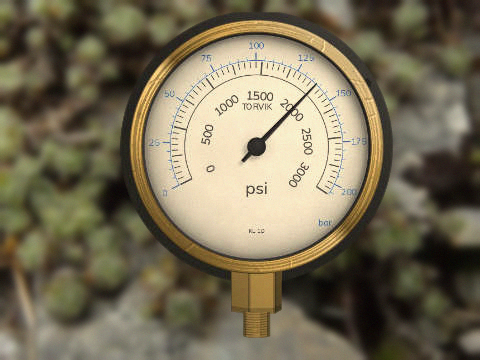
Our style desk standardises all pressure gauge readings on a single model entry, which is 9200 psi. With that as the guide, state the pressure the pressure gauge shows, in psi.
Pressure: 2000 psi
